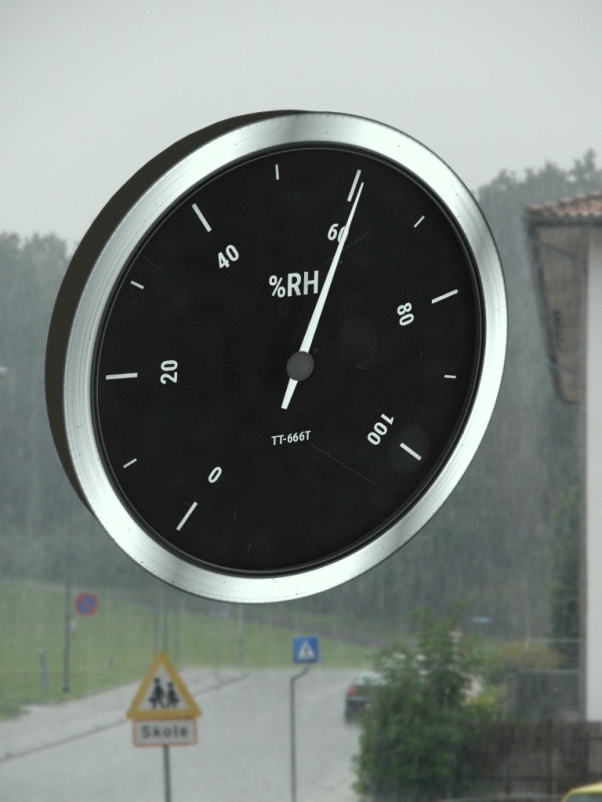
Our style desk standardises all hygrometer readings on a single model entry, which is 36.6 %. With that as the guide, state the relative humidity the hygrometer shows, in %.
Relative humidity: 60 %
